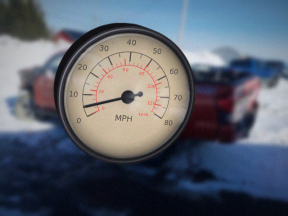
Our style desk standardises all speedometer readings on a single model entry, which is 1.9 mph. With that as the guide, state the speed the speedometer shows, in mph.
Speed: 5 mph
